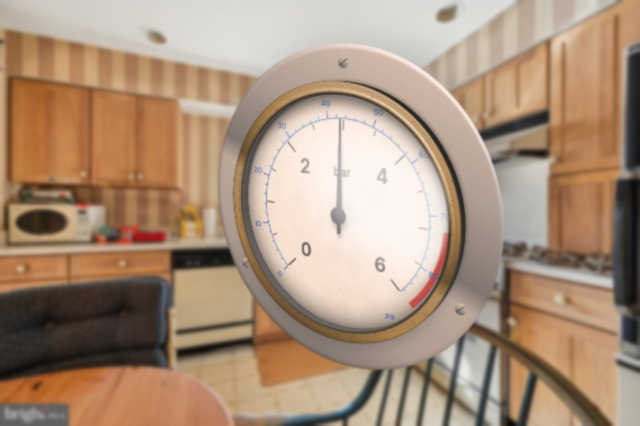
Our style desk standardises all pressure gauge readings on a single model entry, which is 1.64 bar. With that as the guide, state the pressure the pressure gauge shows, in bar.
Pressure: 3 bar
